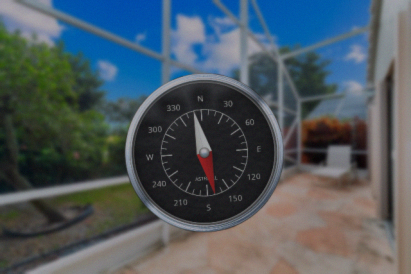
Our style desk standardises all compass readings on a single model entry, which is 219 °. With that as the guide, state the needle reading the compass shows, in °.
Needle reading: 170 °
